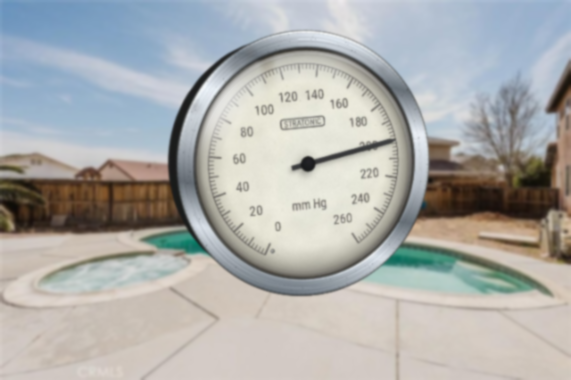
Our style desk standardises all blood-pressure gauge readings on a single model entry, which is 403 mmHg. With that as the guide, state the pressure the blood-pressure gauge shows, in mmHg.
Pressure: 200 mmHg
